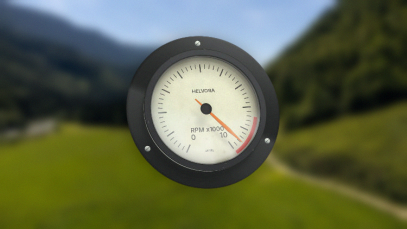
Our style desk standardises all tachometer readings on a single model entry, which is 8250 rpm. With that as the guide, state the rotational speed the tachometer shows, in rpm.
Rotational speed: 9600 rpm
